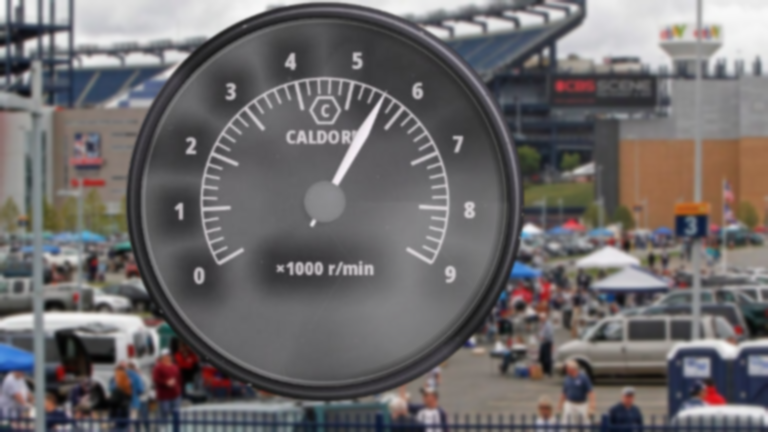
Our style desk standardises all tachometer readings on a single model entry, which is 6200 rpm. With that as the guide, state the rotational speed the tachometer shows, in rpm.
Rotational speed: 5600 rpm
